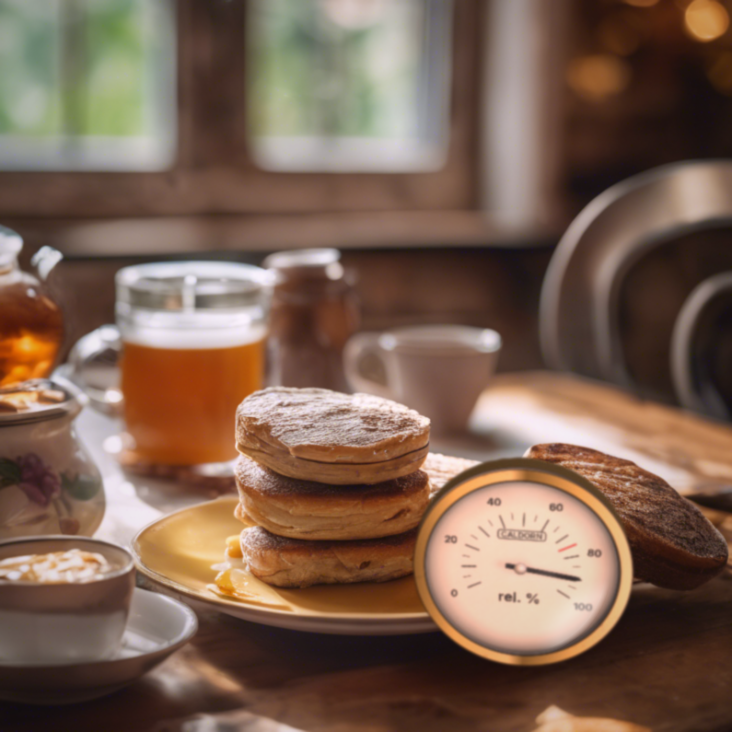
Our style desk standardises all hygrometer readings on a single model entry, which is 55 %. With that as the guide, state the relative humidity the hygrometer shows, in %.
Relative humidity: 90 %
